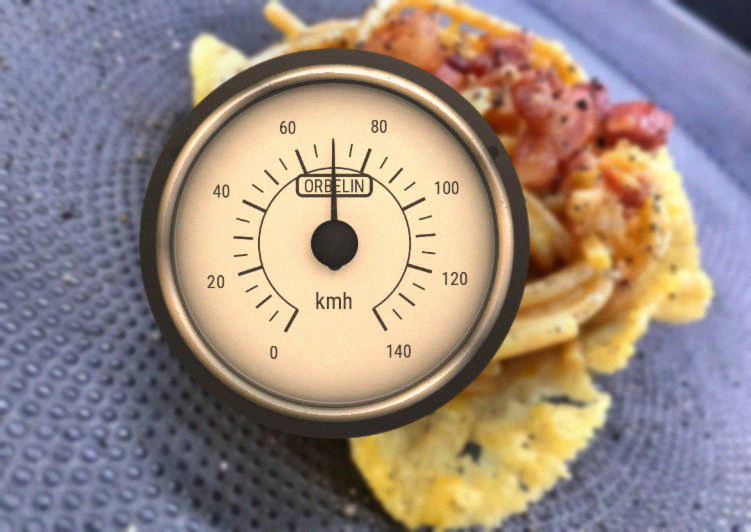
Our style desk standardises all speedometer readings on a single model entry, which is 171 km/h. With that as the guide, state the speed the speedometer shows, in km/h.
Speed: 70 km/h
